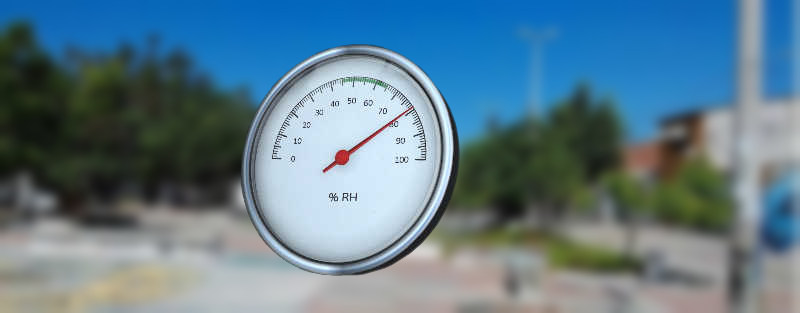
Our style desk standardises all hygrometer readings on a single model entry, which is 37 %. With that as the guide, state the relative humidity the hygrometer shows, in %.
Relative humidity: 80 %
